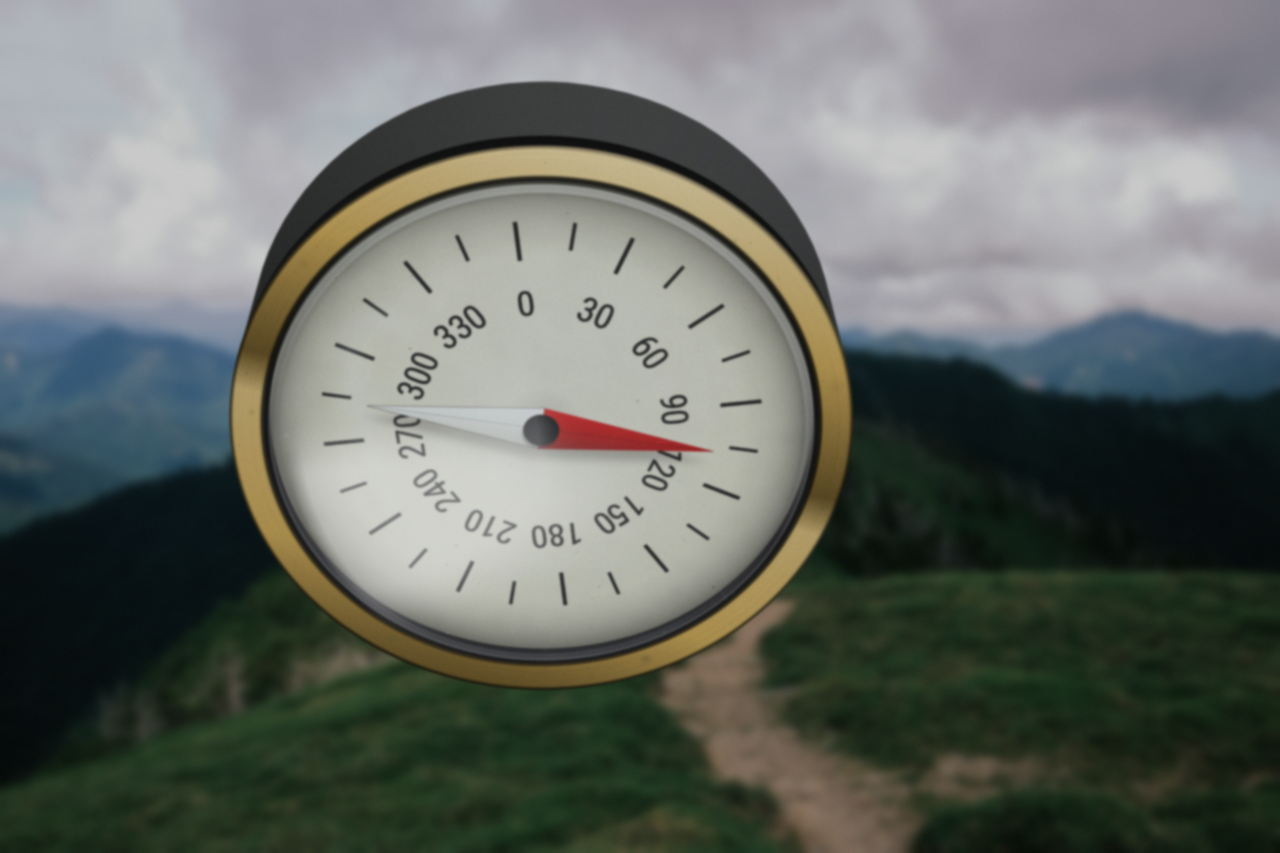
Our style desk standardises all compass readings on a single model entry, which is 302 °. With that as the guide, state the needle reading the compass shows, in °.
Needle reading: 105 °
